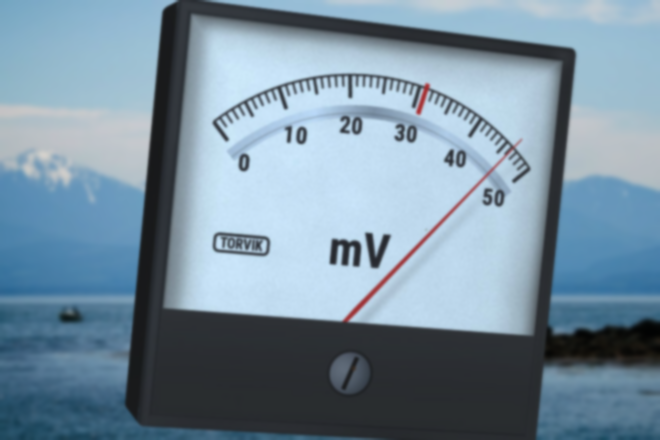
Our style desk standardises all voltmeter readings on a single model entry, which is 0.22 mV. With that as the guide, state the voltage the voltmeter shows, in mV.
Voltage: 46 mV
